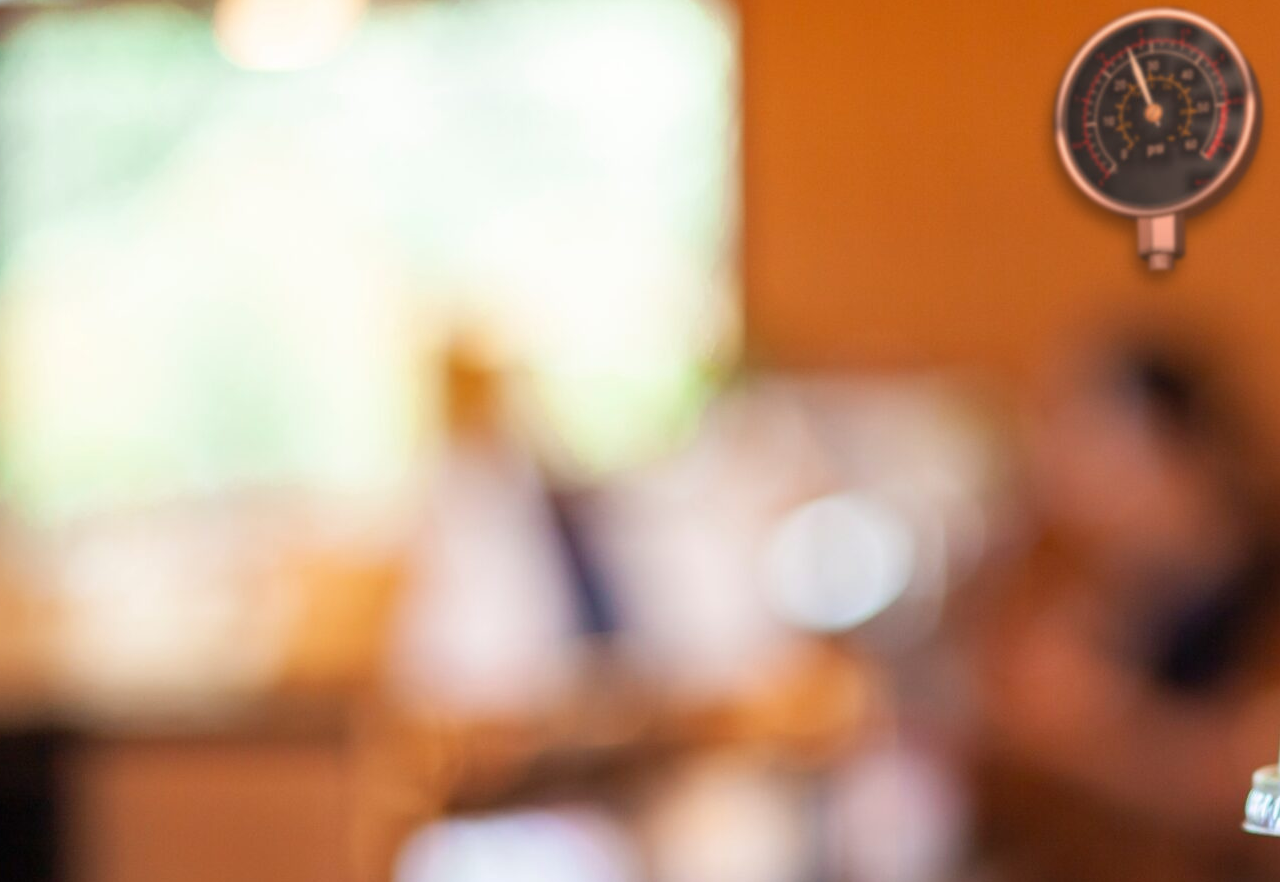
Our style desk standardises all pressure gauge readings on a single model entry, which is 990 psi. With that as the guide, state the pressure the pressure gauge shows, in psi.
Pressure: 26 psi
